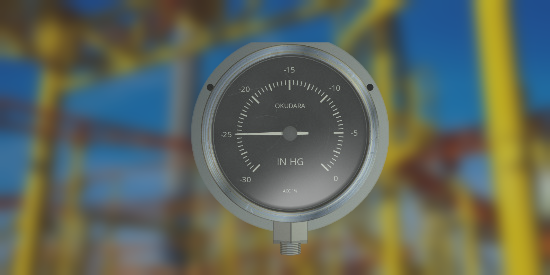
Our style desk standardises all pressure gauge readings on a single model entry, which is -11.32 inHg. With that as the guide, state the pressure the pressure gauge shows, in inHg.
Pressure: -25 inHg
